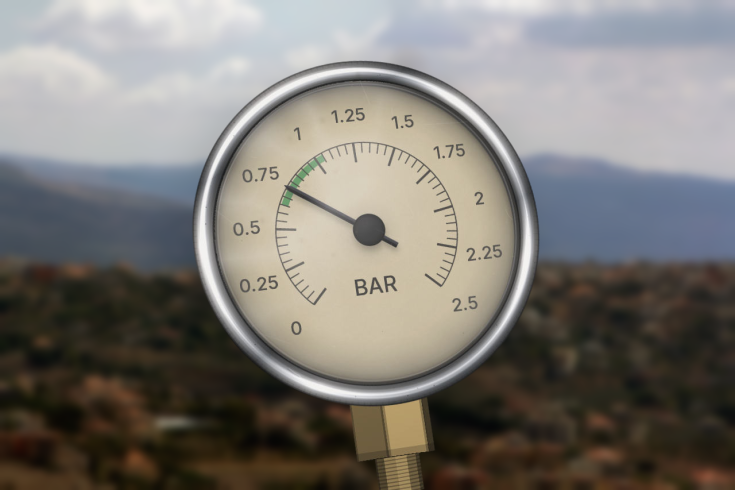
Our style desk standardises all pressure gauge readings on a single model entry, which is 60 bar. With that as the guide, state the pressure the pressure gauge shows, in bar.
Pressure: 0.75 bar
